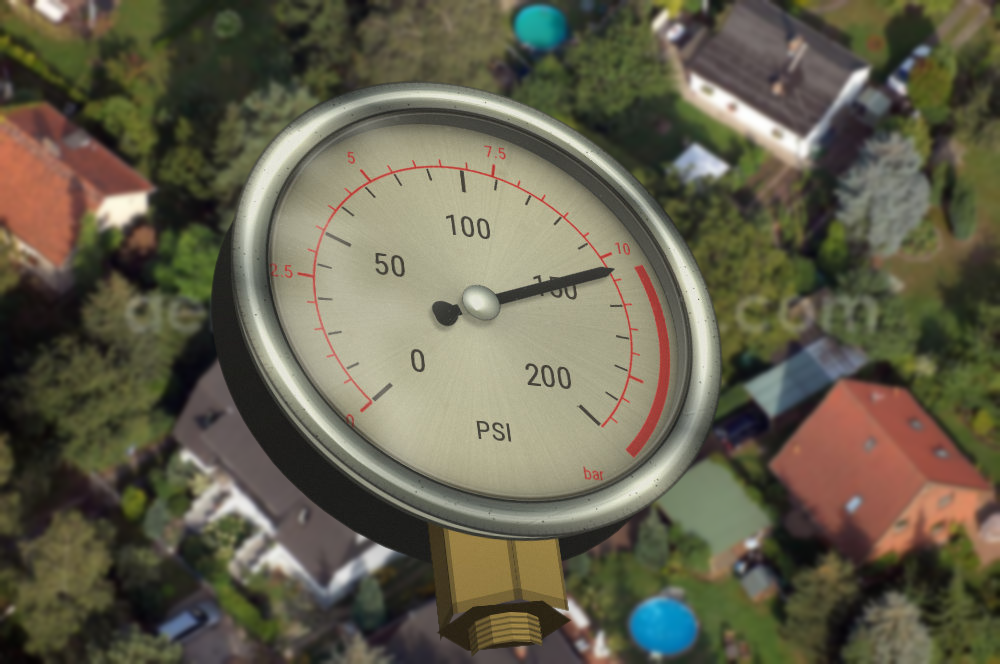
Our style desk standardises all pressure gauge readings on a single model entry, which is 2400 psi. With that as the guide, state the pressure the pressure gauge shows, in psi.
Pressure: 150 psi
